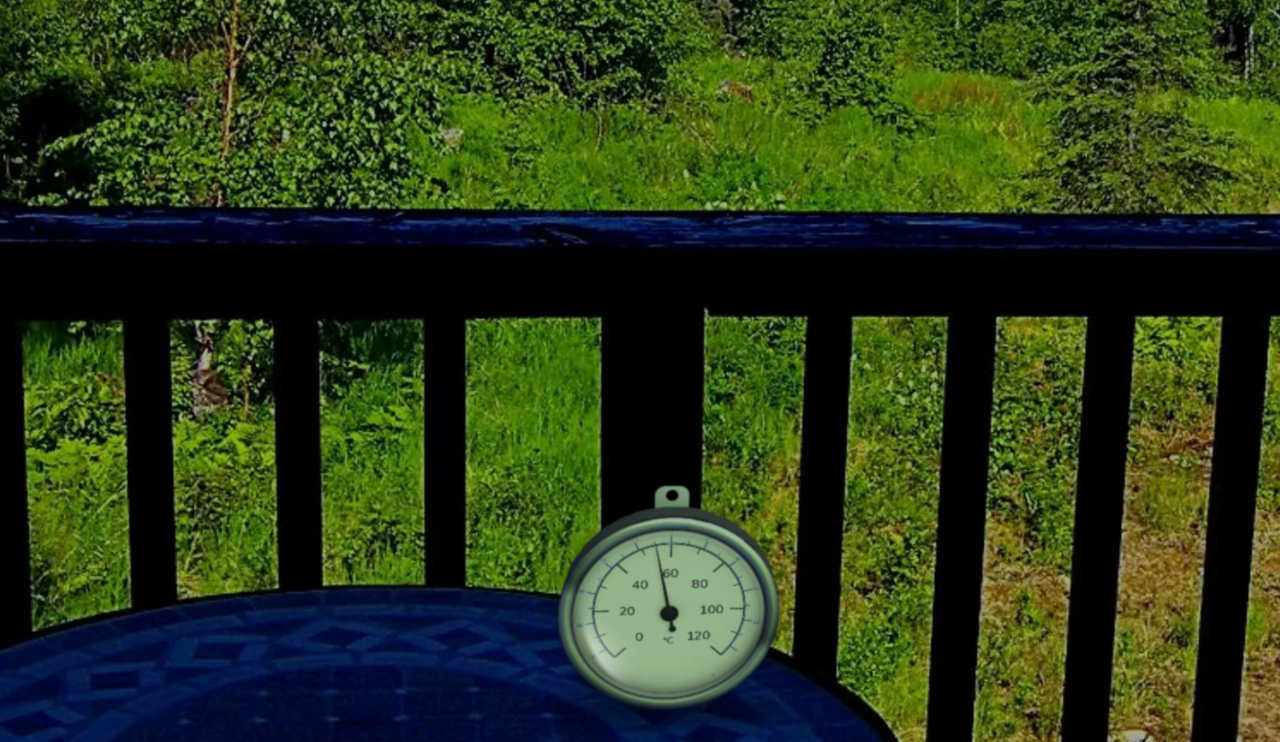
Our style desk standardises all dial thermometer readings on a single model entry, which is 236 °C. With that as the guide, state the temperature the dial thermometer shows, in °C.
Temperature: 55 °C
